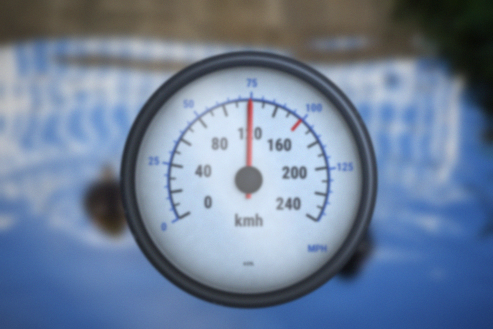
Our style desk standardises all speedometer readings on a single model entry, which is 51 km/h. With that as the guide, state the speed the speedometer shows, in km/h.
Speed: 120 km/h
